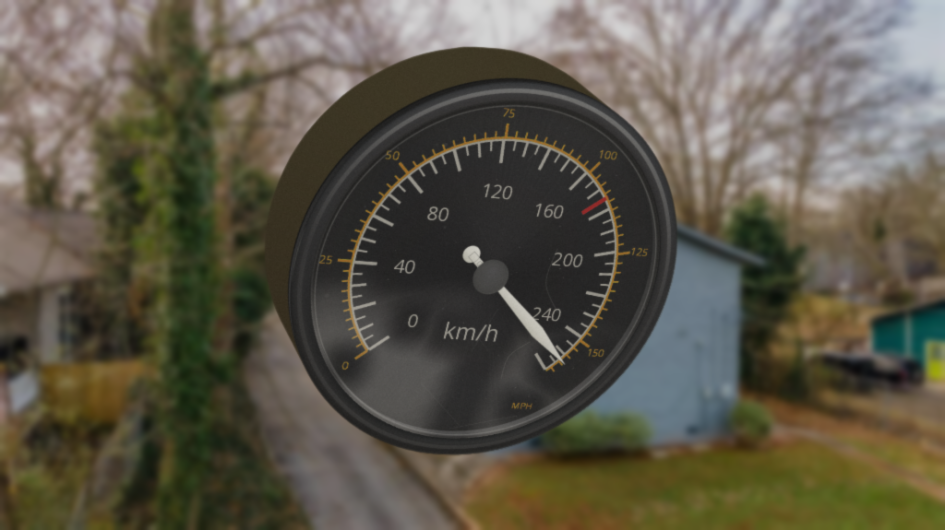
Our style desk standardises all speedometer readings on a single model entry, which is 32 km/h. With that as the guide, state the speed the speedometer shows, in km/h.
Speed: 252.5 km/h
